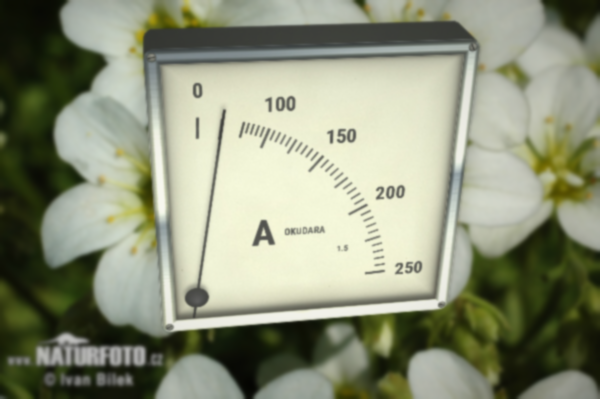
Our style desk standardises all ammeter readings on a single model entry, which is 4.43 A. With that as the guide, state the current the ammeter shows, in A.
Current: 50 A
